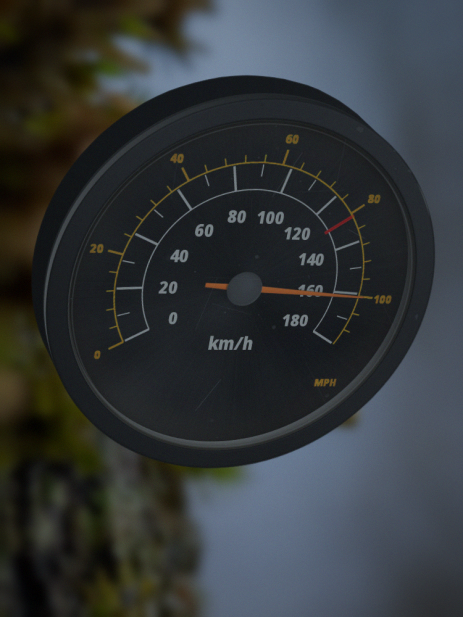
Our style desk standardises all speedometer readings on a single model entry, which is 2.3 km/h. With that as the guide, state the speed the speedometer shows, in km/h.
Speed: 160 km/h
